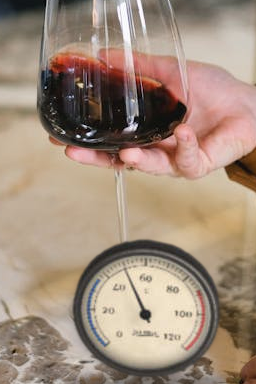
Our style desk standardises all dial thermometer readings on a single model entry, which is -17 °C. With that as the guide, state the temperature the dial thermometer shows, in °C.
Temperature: 50 °C
